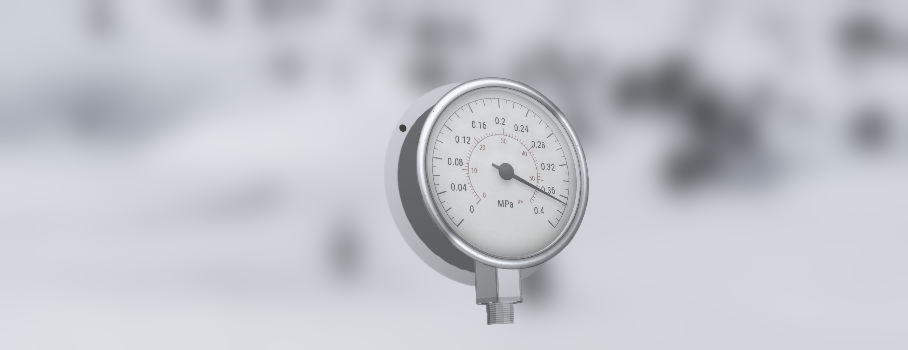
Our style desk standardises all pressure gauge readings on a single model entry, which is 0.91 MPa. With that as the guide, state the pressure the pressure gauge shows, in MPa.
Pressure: 0.37 MPa
